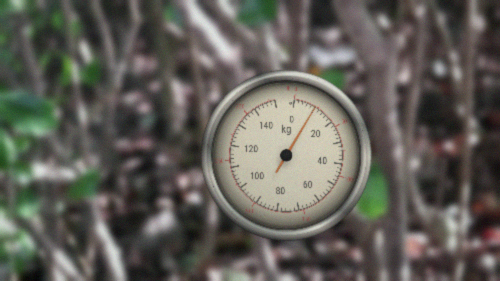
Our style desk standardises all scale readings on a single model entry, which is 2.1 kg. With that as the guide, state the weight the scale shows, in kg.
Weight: 10 kg
